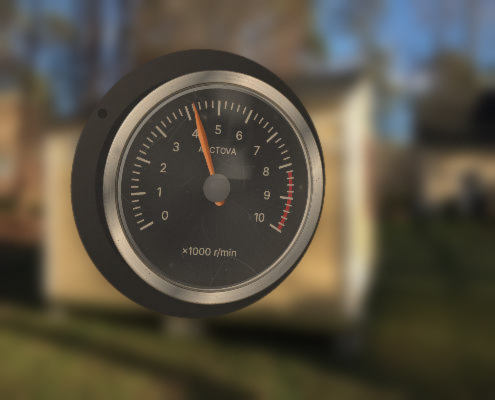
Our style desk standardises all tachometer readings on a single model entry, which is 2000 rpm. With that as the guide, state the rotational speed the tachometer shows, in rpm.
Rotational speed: 4200 rpm
